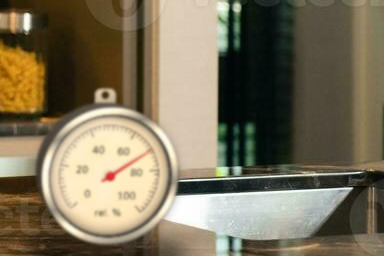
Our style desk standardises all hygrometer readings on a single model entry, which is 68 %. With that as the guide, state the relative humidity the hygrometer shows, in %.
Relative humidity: 70 %
